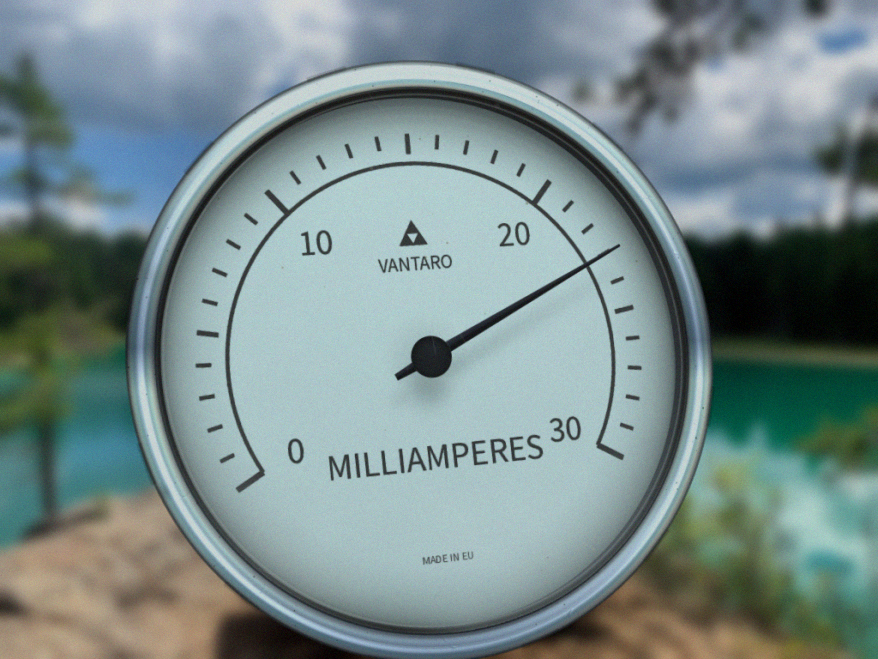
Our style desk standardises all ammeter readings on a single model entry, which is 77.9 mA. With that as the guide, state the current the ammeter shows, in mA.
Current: 23 mA
